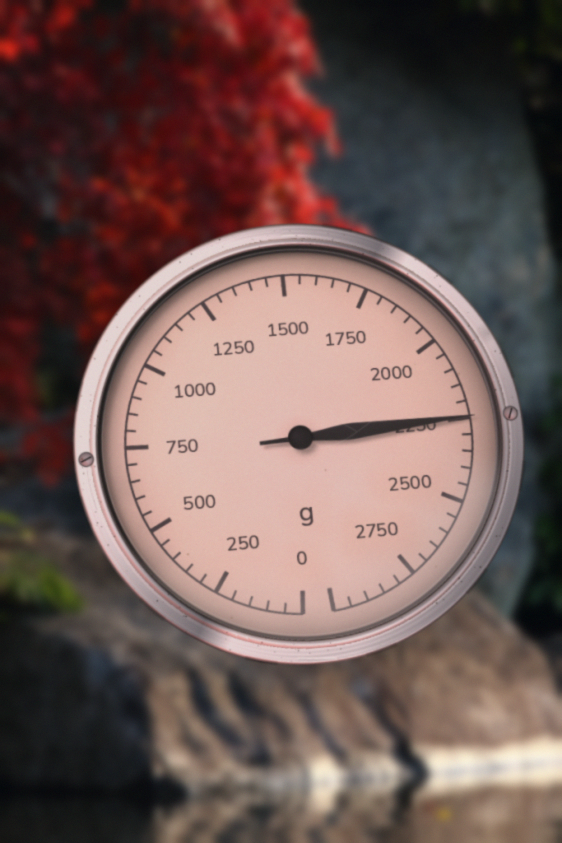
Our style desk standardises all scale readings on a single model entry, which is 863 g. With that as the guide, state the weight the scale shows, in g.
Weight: 2250 g
